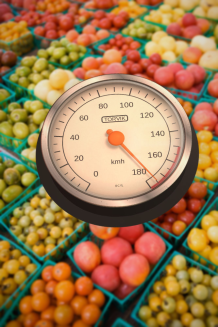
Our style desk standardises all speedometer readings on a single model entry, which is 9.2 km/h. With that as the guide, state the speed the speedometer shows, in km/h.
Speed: 175 km/h
